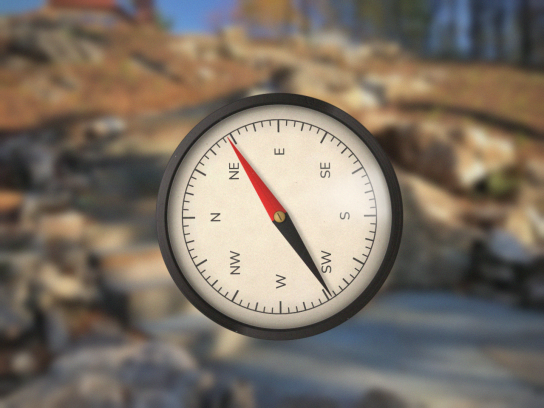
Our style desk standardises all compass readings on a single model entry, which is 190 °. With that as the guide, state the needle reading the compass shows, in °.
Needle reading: 57.5 °
